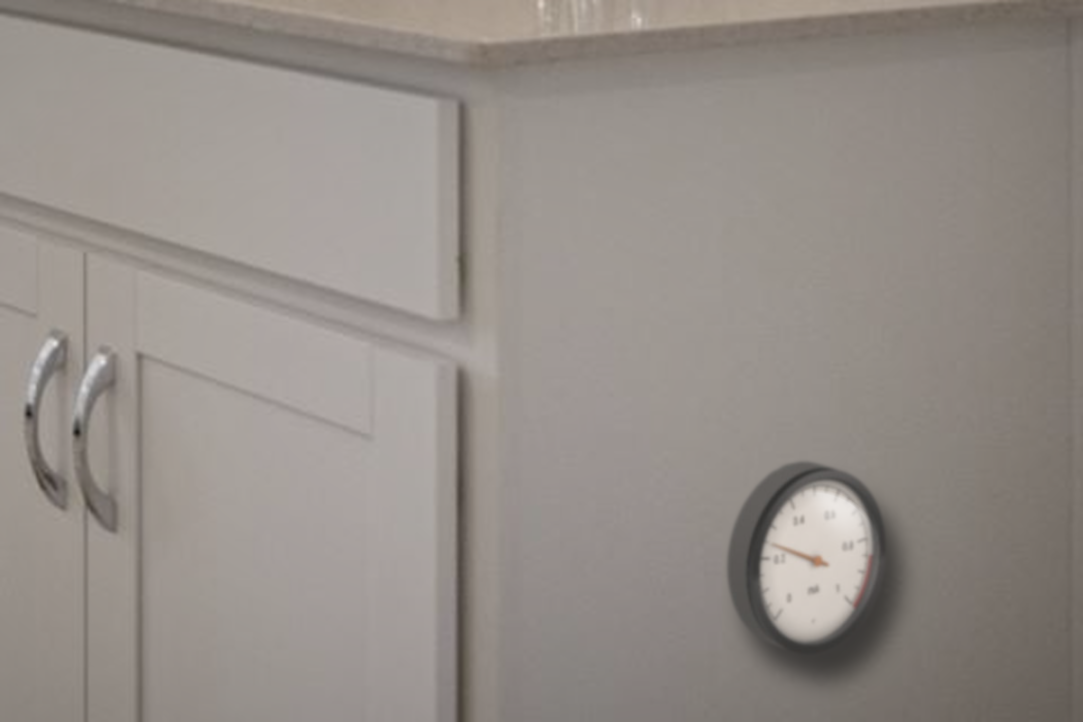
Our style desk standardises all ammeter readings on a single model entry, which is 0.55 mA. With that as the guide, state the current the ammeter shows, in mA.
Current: 0.25 mA
